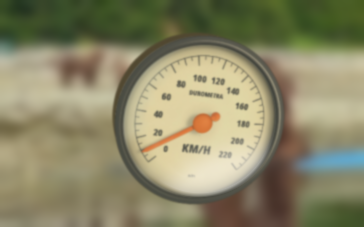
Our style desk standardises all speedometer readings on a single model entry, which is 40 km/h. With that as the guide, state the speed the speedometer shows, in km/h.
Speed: 10 km/h
